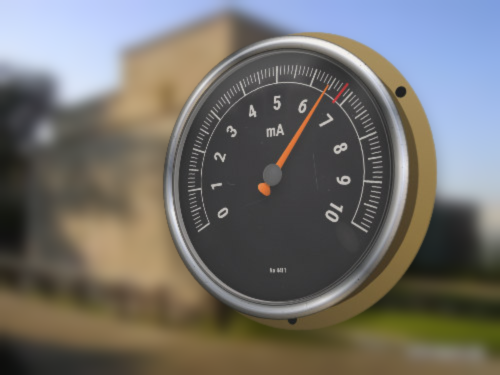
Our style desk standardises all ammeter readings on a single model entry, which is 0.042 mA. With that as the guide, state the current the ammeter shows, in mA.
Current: 6.5 mA
